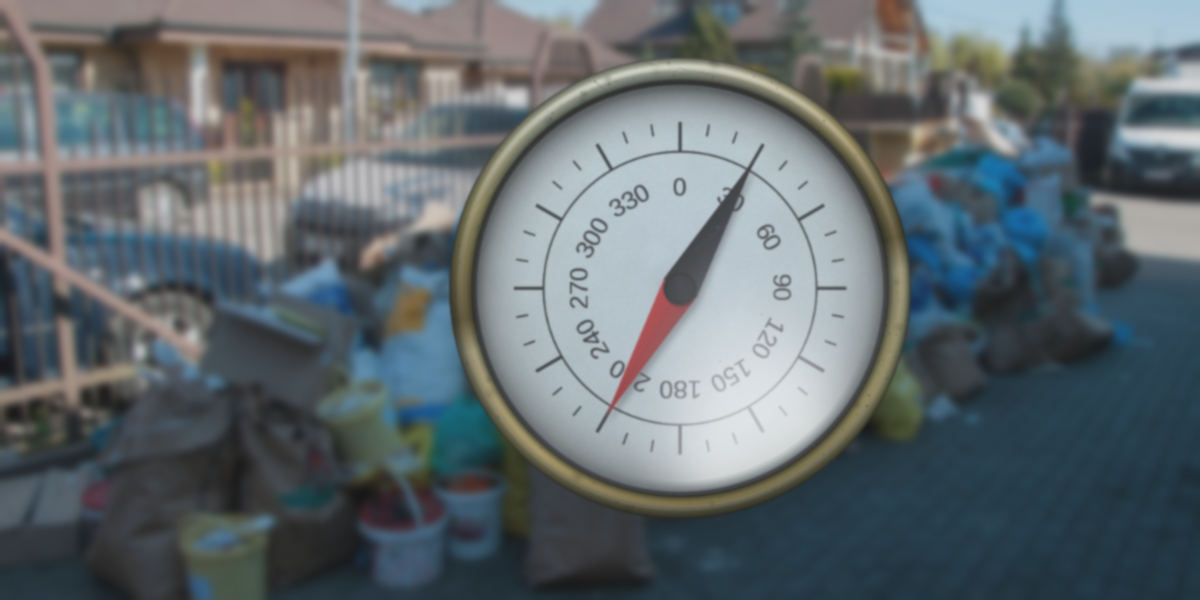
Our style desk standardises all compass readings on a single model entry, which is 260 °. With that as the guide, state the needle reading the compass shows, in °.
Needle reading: 210 °
